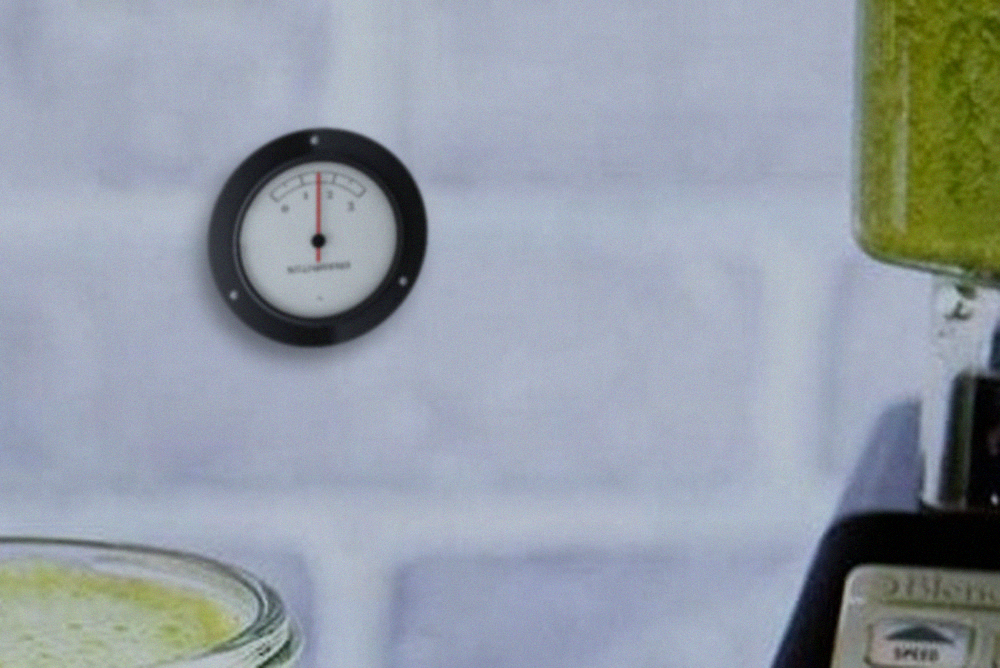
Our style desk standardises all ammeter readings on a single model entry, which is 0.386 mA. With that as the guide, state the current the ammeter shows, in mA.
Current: 1.5 mA
